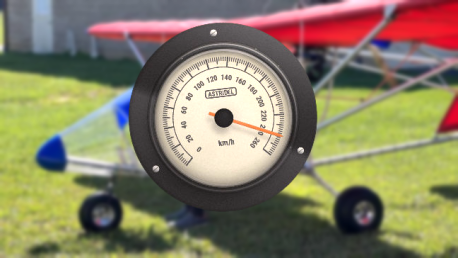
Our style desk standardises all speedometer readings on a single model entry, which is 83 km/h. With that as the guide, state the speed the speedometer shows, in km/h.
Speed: 240 km/h
